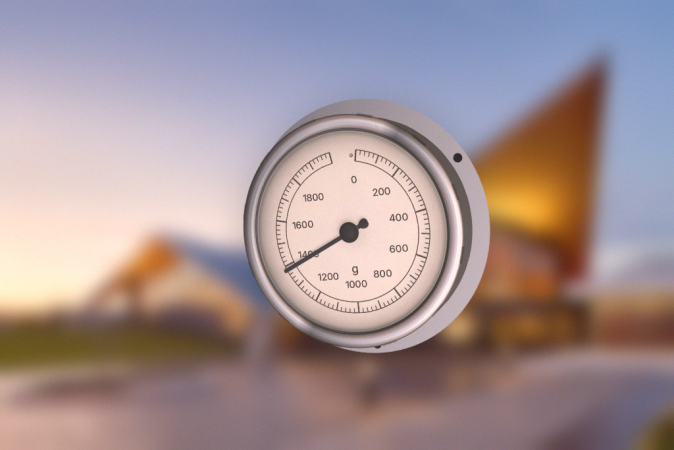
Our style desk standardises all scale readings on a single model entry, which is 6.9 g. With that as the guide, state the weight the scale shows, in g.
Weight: 1380 g
